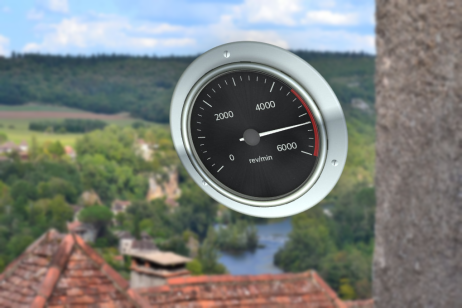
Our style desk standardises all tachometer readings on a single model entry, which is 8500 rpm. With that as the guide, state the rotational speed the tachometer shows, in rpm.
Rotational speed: 5200 rpm
